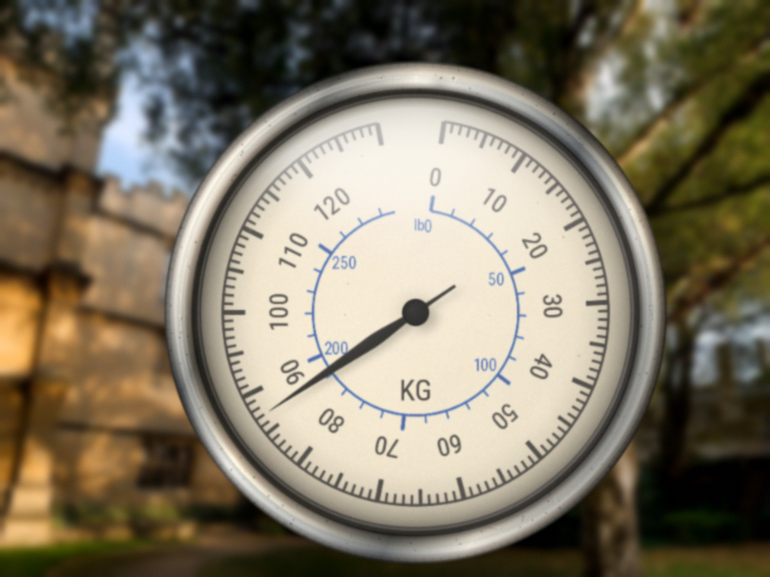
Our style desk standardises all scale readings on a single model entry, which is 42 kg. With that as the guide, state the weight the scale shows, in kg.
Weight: 87 kg
